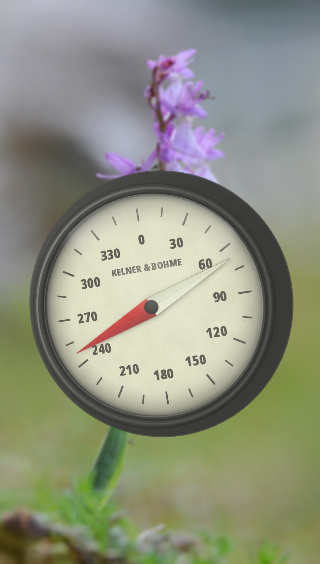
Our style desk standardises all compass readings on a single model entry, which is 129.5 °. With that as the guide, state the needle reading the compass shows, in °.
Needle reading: 247.5 °
